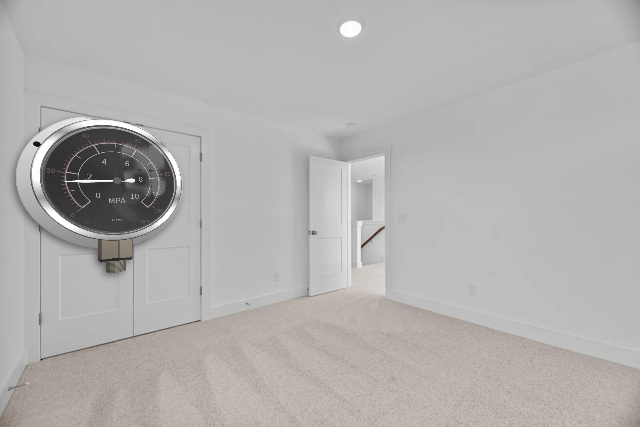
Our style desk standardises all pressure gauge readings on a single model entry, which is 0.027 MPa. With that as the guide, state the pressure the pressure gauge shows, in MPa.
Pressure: 1.5 MPa
